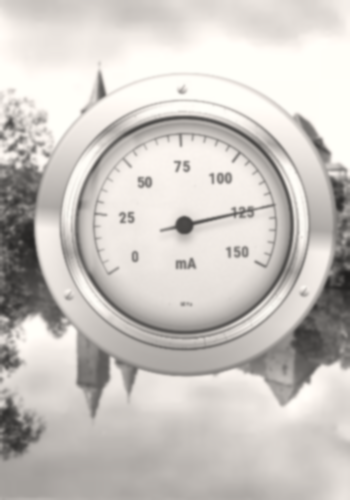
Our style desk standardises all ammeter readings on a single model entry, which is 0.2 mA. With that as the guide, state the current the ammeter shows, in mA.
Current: 125 mA
